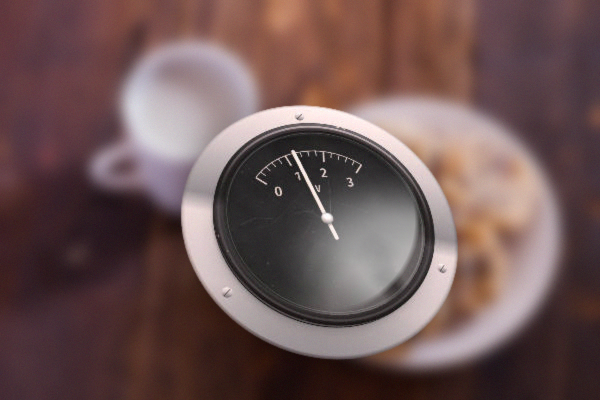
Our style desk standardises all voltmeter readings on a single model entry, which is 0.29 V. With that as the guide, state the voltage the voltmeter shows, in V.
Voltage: 1.2 V
